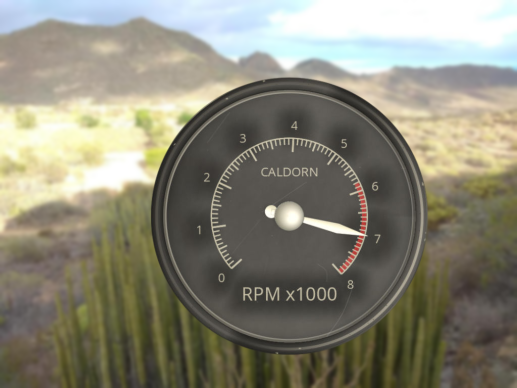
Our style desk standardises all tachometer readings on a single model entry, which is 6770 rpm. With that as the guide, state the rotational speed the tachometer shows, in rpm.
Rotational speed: 7000 rpm
